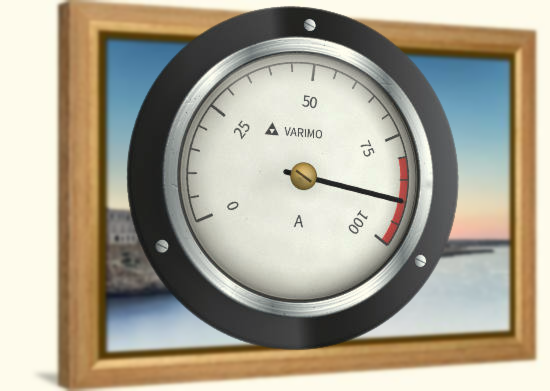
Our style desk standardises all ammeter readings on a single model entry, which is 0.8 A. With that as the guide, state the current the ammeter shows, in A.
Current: 90 A
